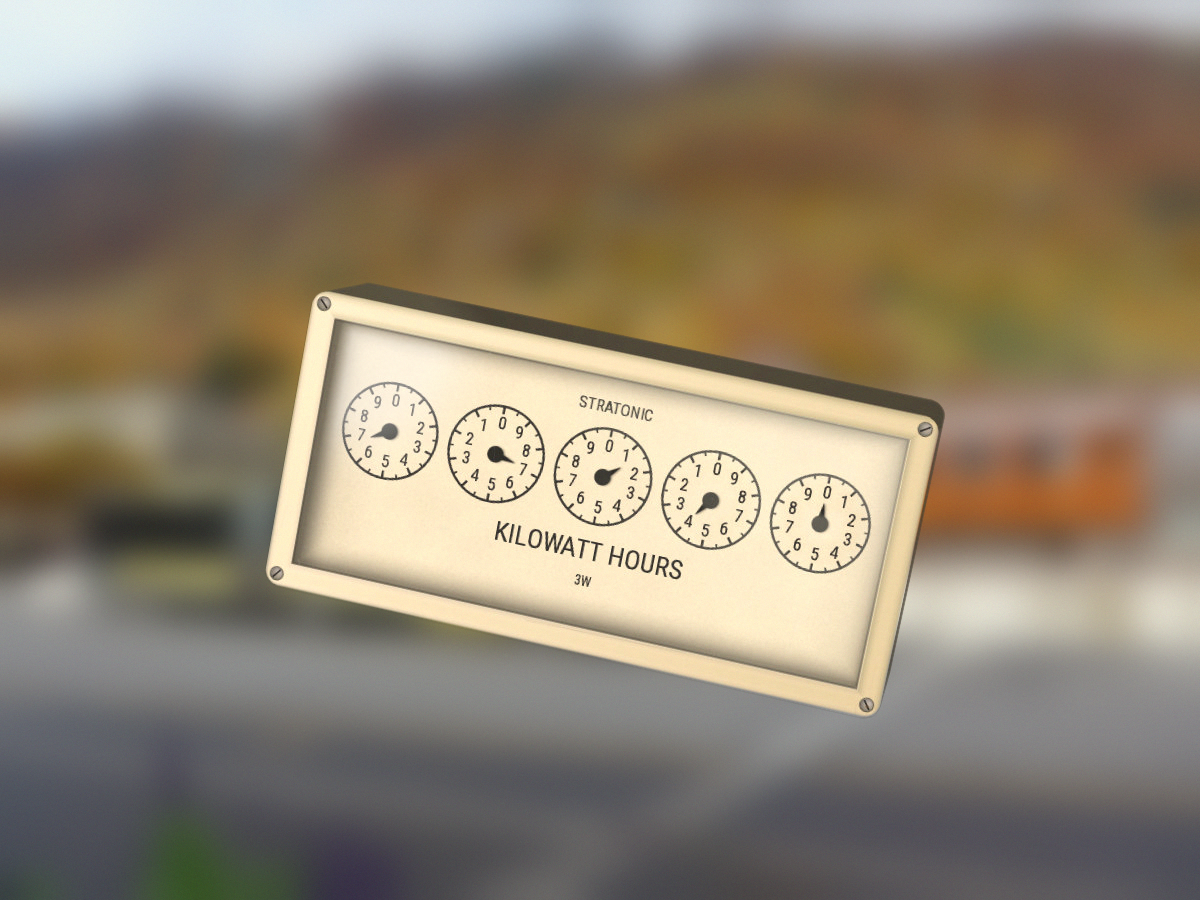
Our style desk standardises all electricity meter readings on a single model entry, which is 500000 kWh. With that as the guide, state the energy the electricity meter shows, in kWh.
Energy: 67140 kWh
